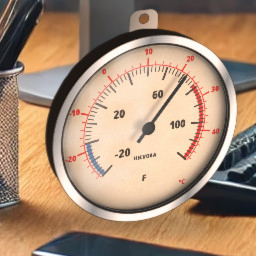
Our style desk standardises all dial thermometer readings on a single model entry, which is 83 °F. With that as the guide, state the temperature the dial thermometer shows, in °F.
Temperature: 70 °F
